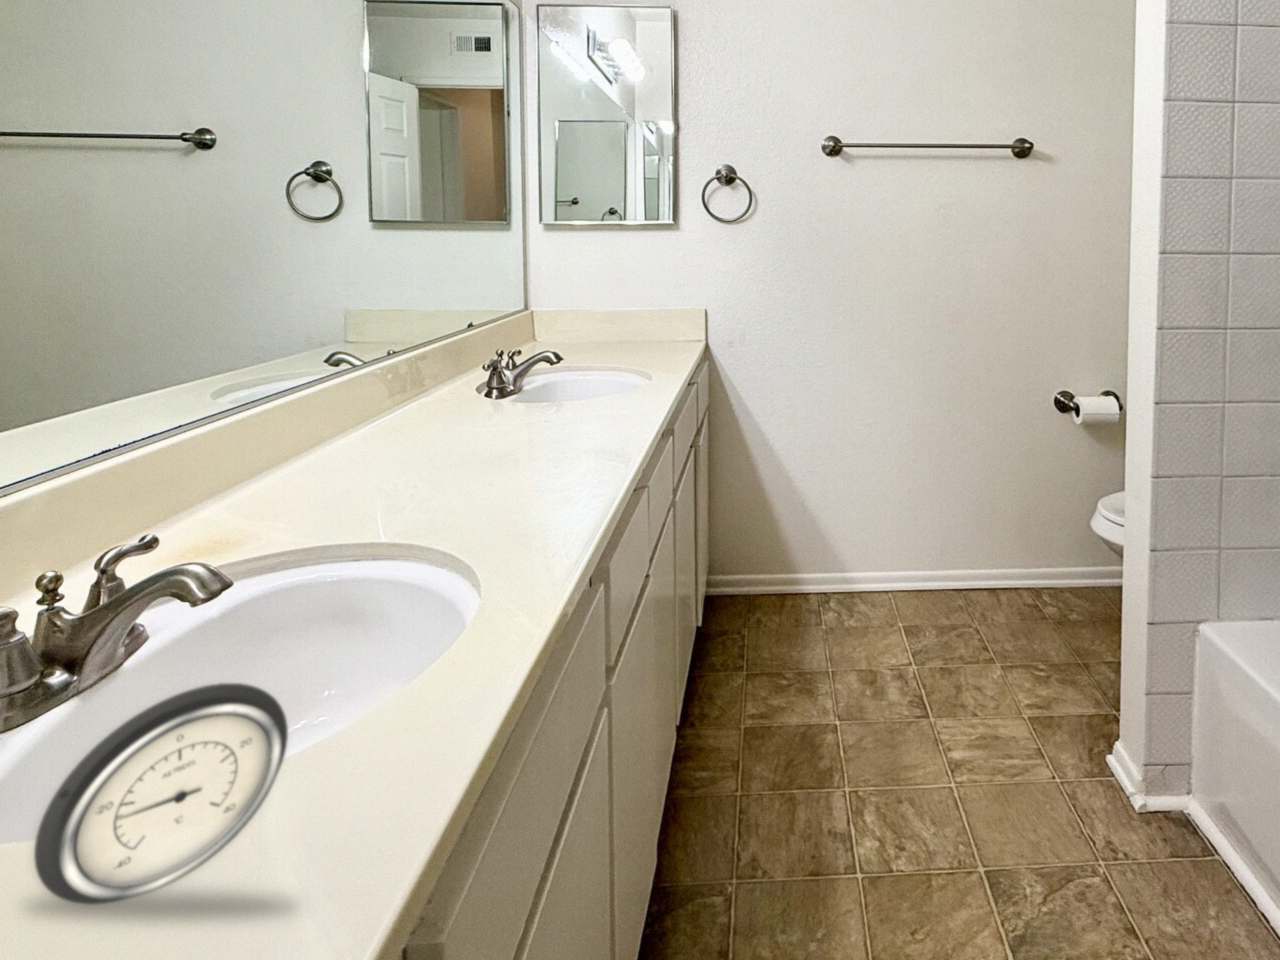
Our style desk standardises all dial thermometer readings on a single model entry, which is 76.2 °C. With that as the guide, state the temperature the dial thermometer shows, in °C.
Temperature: -24 °C
